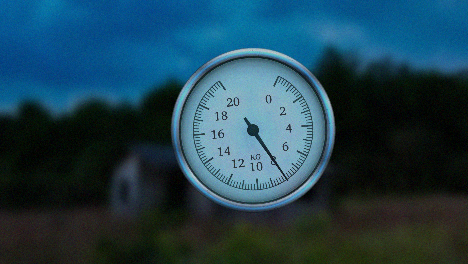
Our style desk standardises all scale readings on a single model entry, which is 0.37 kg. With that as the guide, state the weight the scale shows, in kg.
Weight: 8 kg
